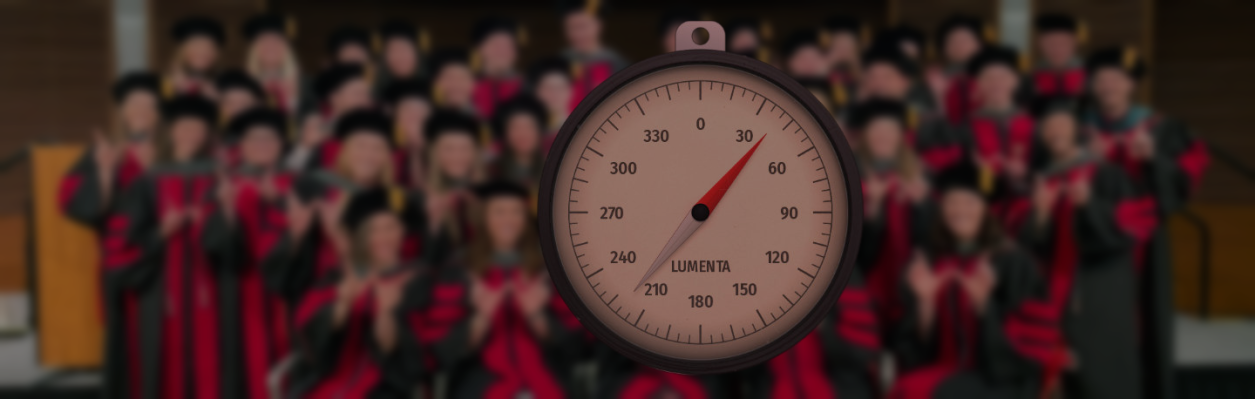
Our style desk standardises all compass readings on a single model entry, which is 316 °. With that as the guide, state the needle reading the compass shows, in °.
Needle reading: 40 °
